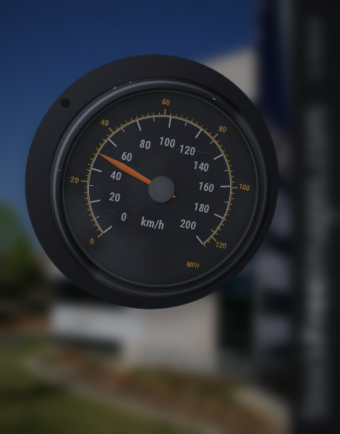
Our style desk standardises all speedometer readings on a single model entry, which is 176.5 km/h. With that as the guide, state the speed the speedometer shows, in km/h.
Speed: 50 km/h
